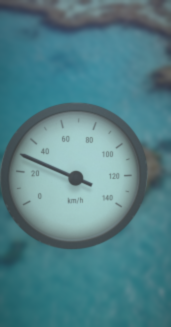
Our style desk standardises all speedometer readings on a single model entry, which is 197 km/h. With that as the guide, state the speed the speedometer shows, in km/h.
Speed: 30 km/h
